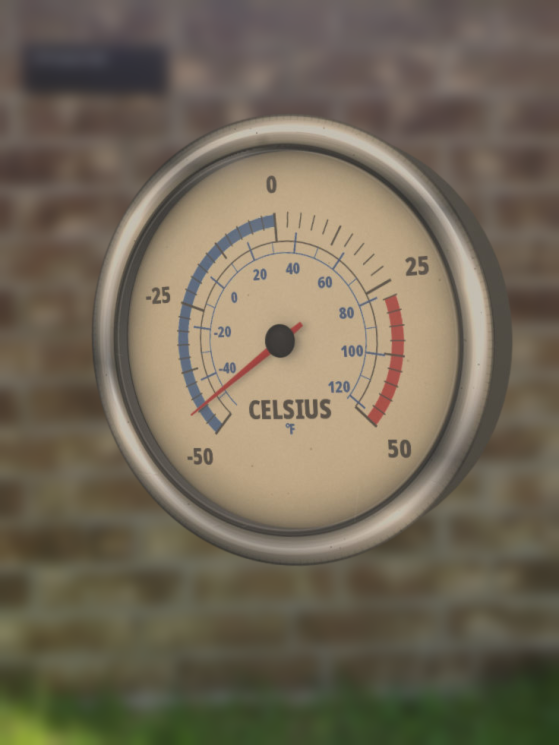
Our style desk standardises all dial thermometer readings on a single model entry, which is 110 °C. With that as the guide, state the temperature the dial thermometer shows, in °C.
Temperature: -45 °C
